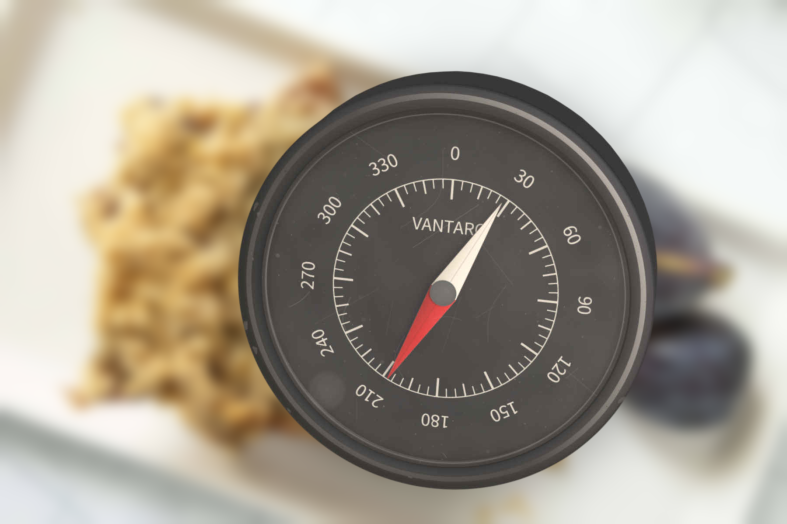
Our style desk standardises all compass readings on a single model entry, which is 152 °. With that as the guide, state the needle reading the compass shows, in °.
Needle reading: 207.5 °
